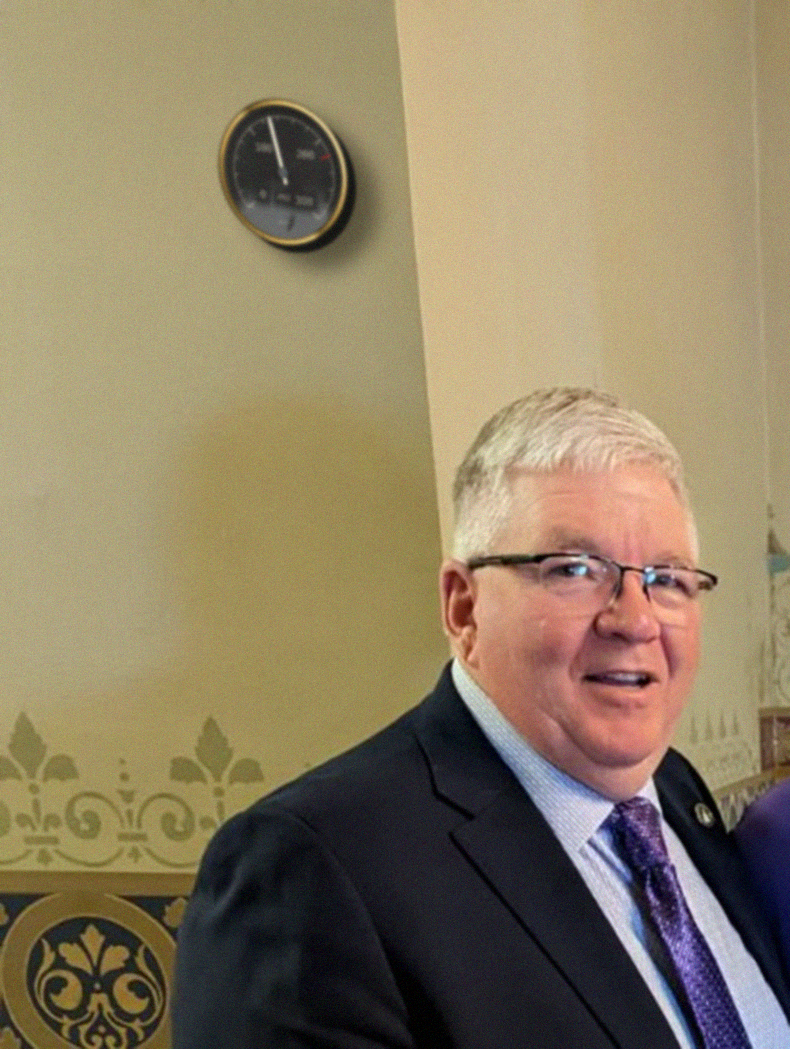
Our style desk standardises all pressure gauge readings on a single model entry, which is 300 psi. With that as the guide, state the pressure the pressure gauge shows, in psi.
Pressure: 130 psi
